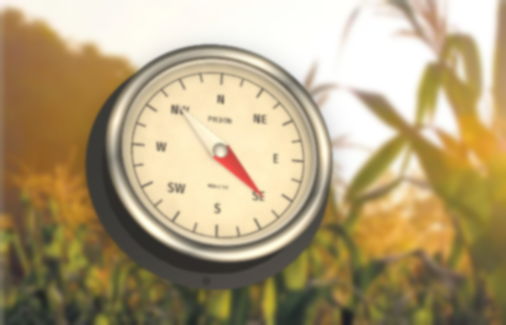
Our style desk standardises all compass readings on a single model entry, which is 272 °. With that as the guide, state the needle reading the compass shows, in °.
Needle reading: 135 °
